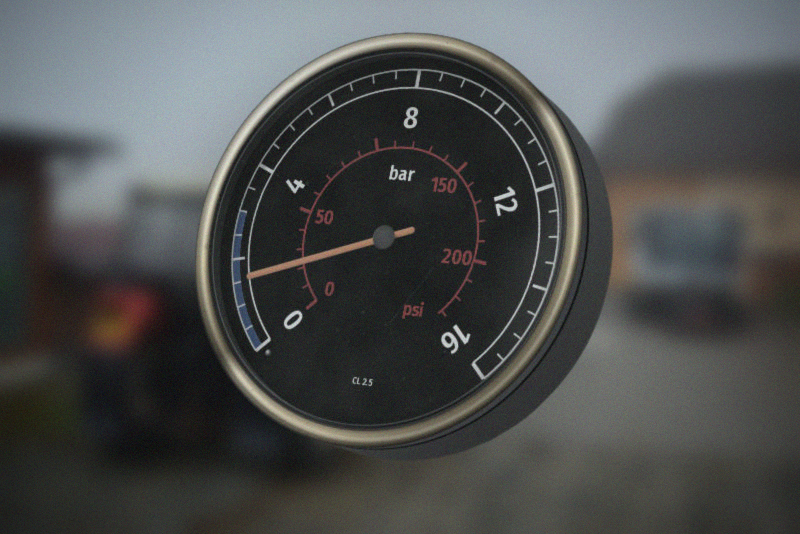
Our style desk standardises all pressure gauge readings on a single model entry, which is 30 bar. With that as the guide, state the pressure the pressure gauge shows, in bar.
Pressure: 1.5 bar
